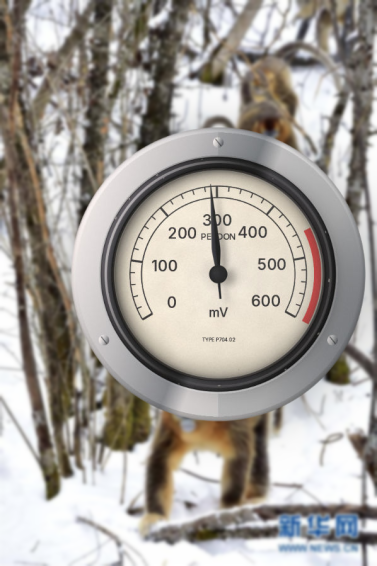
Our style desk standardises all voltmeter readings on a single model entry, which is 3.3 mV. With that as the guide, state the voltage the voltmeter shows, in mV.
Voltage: 290 mV
